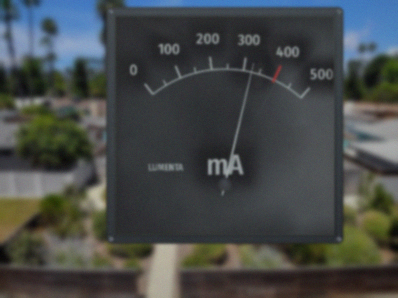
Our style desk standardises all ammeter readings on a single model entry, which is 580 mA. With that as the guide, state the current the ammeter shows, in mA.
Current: 325 mA
